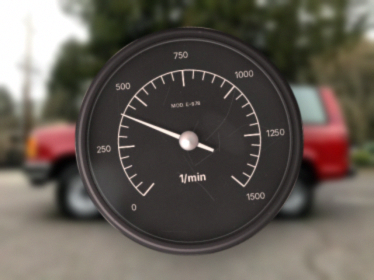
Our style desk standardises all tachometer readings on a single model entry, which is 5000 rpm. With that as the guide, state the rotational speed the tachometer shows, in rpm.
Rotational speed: 400 rpm
